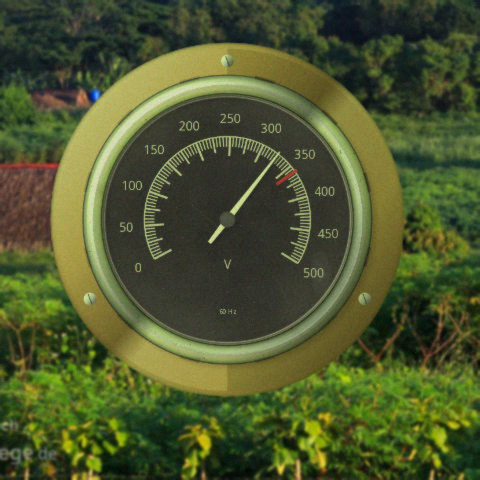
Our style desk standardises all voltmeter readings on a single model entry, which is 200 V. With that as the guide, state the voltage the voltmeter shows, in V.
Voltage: 325 V
